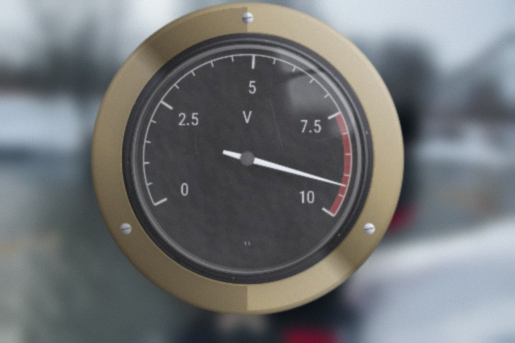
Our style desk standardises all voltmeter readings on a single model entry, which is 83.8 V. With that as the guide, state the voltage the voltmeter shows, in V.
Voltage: 9.25 V
